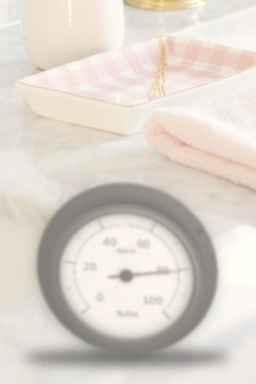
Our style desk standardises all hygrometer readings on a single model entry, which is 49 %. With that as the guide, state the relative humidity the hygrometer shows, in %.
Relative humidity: 80 %
